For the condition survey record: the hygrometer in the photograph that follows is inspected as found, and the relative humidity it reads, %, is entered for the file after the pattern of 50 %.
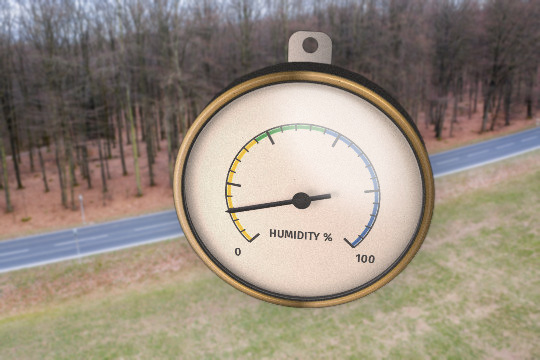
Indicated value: 12 %
